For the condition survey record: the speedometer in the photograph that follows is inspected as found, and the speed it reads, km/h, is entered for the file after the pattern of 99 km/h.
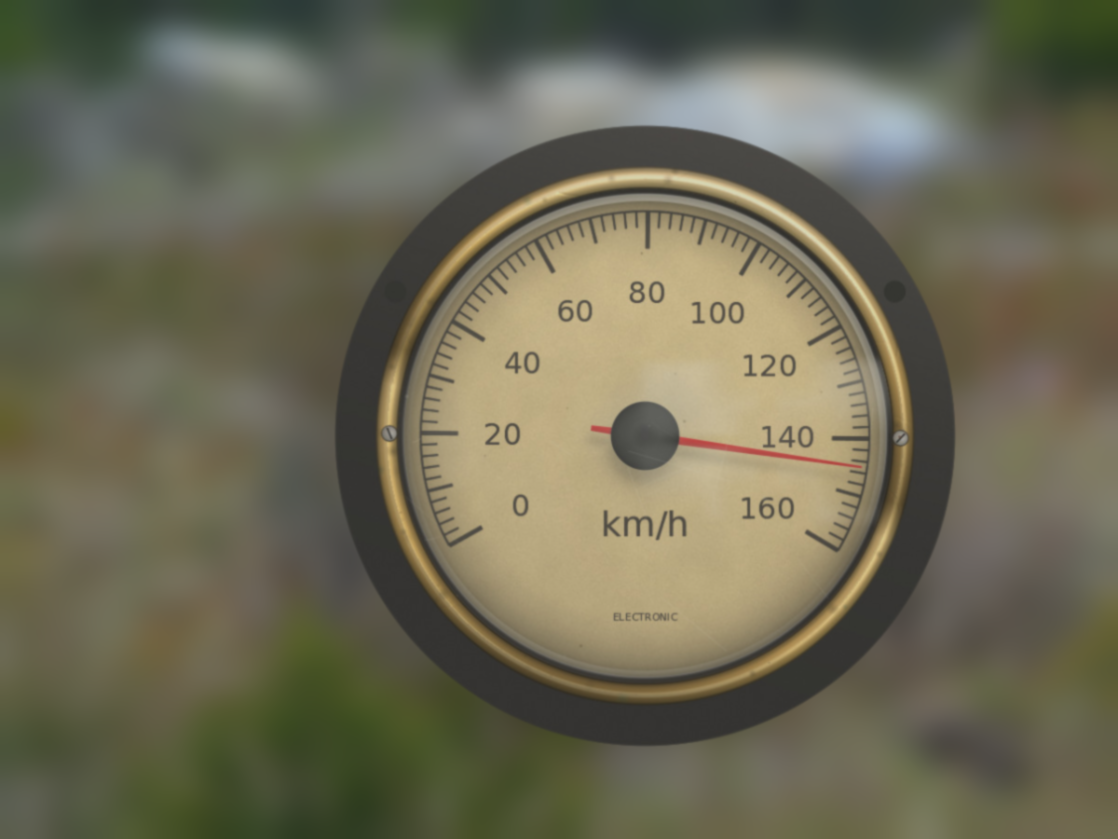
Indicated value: 145 km/h
